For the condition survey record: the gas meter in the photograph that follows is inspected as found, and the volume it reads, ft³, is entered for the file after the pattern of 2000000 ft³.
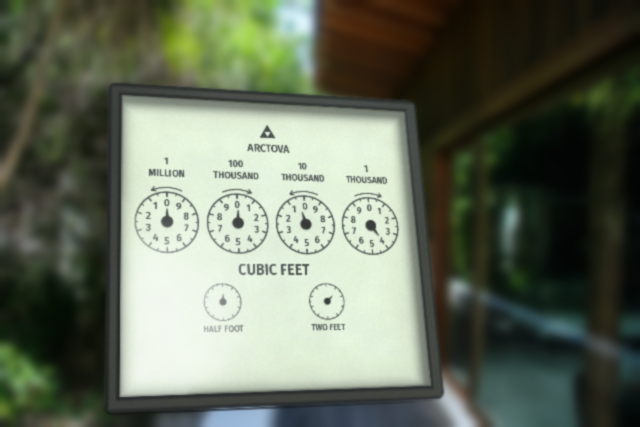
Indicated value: 400 ft³
